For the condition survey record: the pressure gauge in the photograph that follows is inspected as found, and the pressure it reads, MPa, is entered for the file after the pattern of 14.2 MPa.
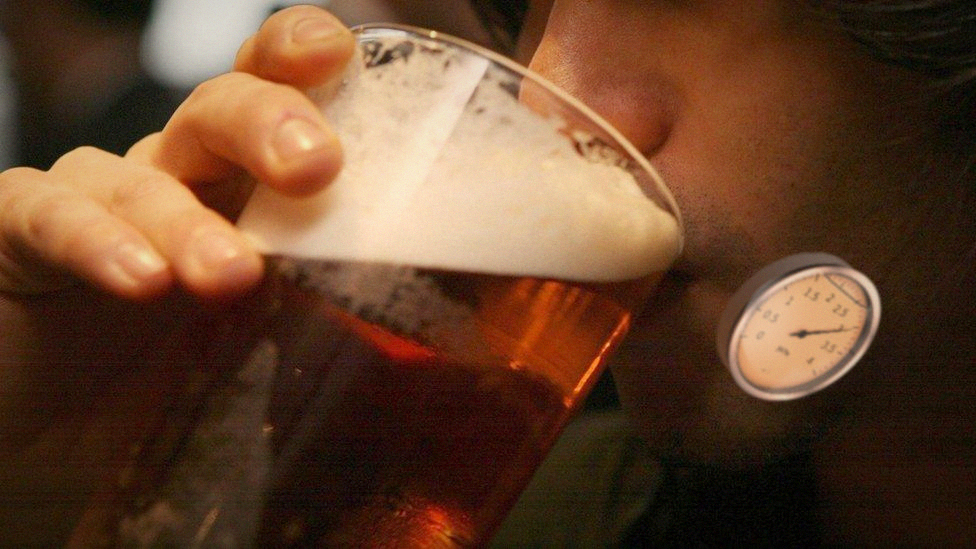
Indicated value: 3 MPa
